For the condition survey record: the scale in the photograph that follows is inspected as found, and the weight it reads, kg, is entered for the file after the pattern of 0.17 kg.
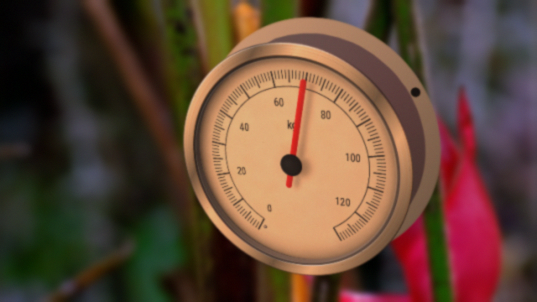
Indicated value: 70 kg
